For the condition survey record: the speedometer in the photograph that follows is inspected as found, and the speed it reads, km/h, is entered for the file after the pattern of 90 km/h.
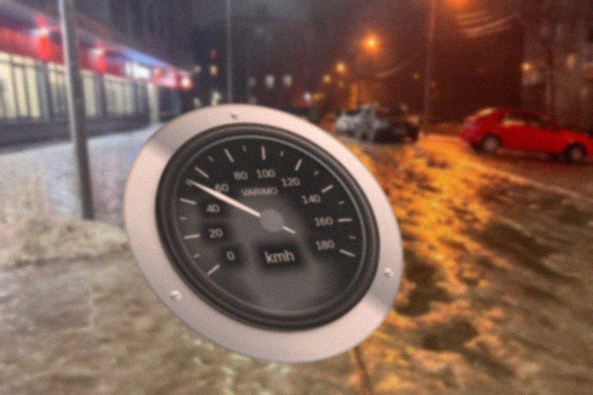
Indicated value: 50 km/h
